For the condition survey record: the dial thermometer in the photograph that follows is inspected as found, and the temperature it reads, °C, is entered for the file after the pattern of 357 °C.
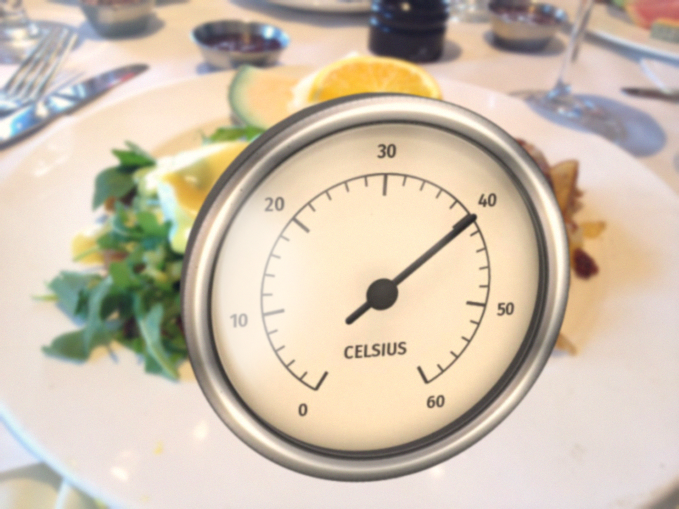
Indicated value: 40 °C
